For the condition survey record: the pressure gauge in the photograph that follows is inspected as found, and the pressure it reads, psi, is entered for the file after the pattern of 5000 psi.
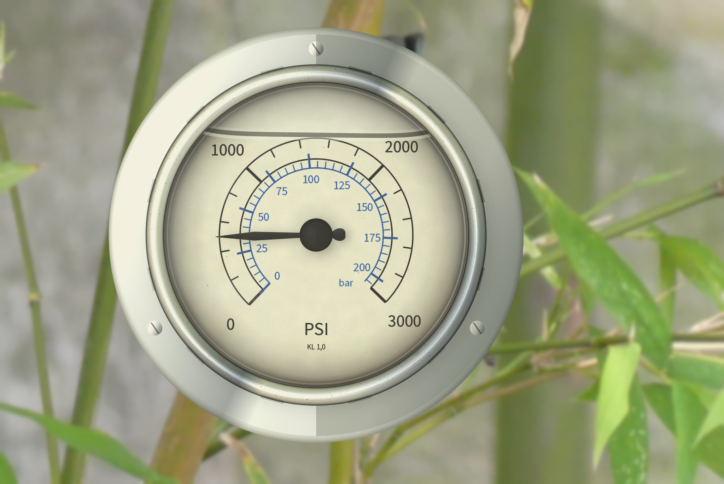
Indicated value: 500 psi
